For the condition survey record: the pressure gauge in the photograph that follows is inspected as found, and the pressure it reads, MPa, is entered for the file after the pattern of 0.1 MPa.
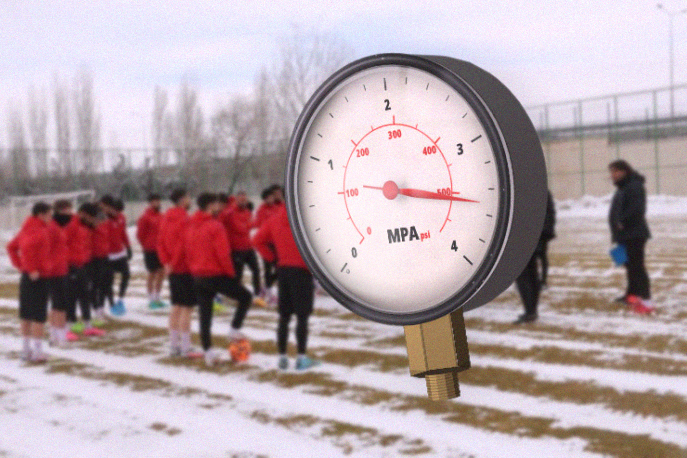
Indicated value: 3.5 MPa
